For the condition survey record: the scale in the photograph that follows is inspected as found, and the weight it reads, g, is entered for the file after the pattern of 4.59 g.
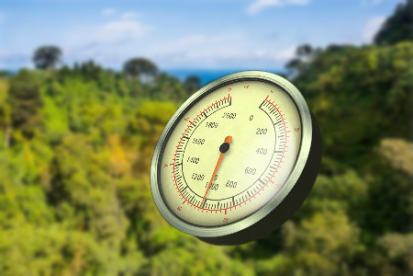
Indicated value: 1000 g
